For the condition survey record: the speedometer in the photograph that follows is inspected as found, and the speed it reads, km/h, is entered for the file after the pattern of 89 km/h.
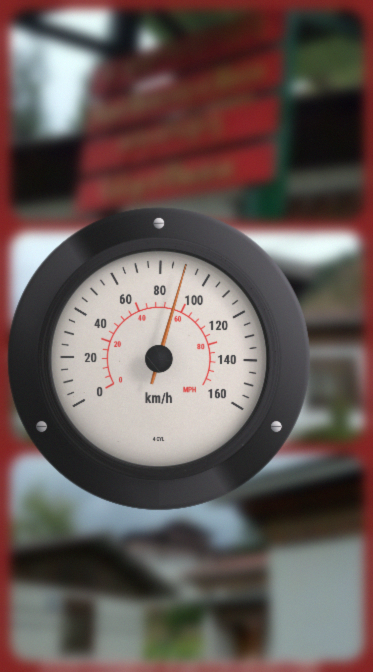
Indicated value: 90 km/h
